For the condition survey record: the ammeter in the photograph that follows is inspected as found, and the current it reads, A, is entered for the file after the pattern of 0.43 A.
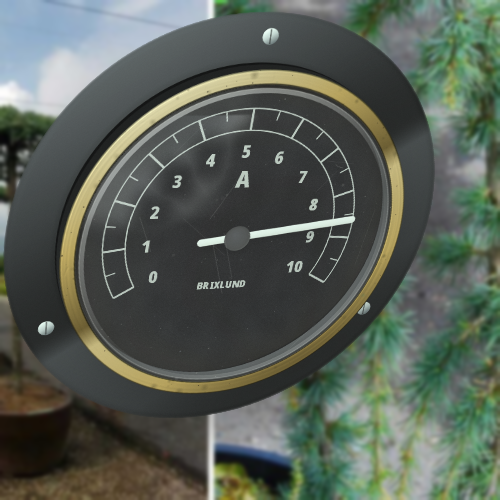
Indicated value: 8.5 A
